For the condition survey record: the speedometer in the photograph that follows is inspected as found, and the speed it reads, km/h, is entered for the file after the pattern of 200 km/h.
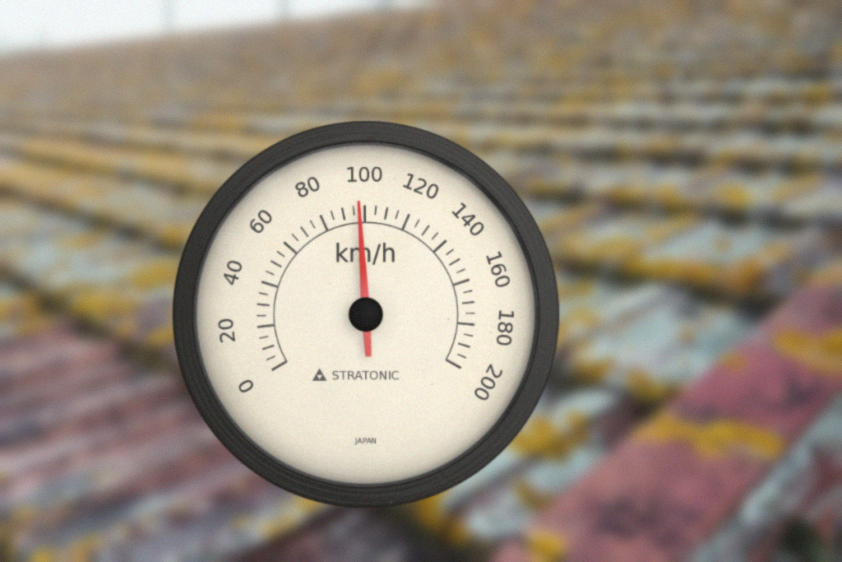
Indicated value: 97.5 km/h
